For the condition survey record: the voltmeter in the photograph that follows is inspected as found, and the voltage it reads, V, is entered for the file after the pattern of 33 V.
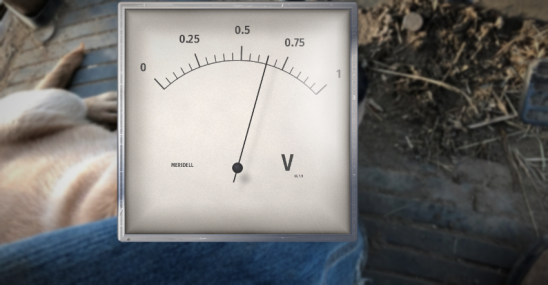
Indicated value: 0.65 V
